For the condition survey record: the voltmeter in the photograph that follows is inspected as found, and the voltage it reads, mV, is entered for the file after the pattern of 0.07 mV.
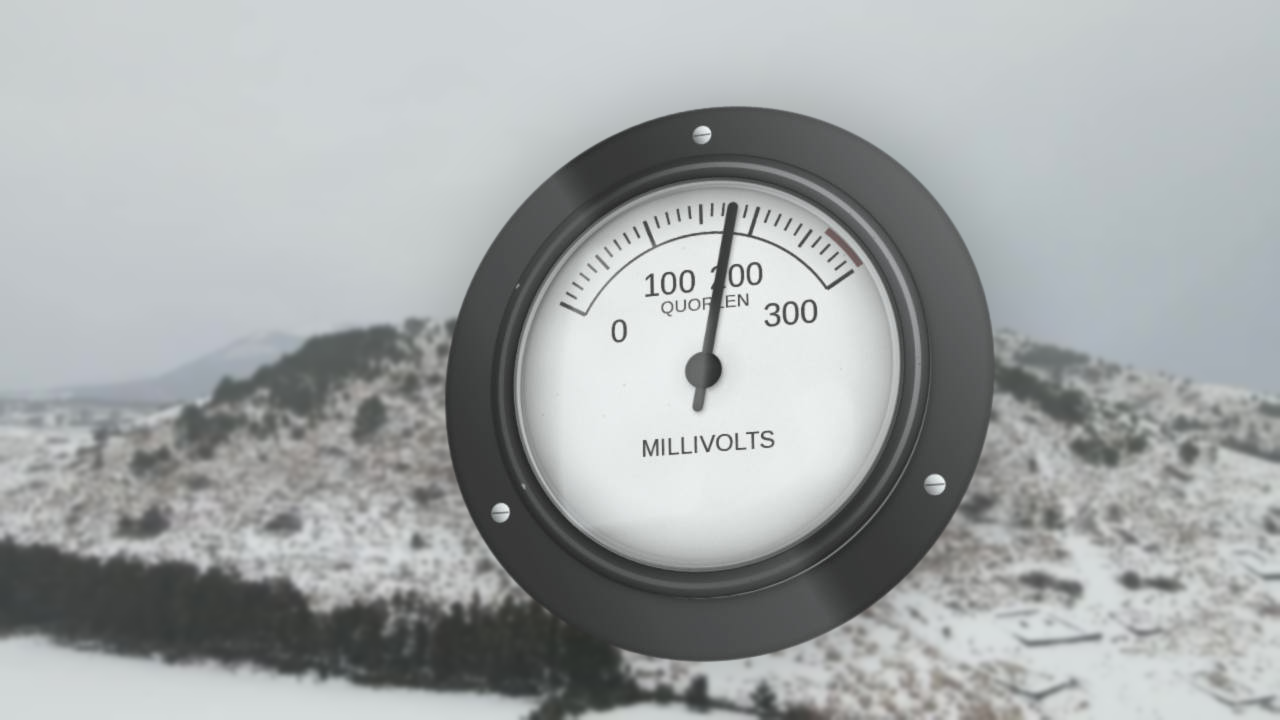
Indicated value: 180 mV
